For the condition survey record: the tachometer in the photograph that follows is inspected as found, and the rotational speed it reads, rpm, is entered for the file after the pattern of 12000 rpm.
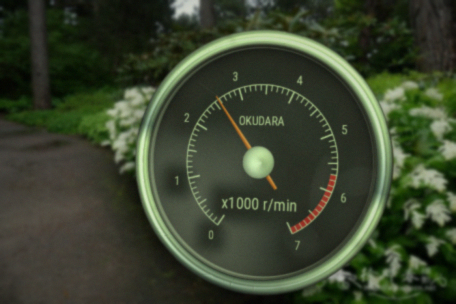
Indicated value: 2600 rpm
